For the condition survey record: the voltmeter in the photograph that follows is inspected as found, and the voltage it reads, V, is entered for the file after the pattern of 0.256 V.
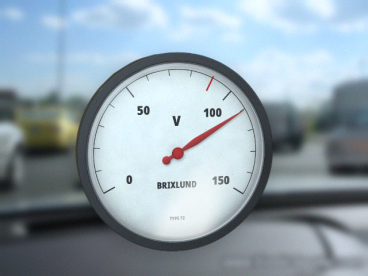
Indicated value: 110 V
